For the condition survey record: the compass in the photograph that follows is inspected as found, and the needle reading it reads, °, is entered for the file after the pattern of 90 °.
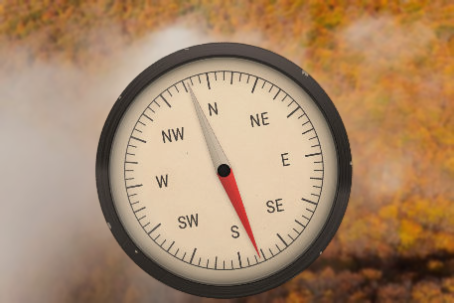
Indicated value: 167.5 °
